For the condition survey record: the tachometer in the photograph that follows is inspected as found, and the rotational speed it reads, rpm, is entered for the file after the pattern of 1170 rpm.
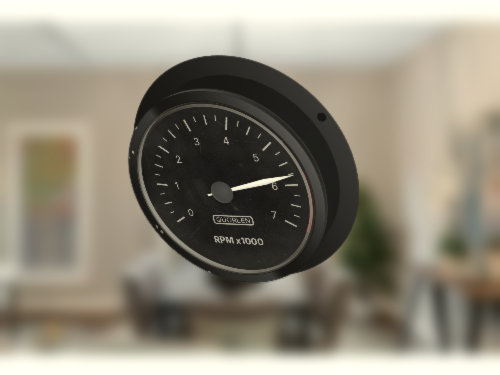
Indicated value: 5750 rpm
